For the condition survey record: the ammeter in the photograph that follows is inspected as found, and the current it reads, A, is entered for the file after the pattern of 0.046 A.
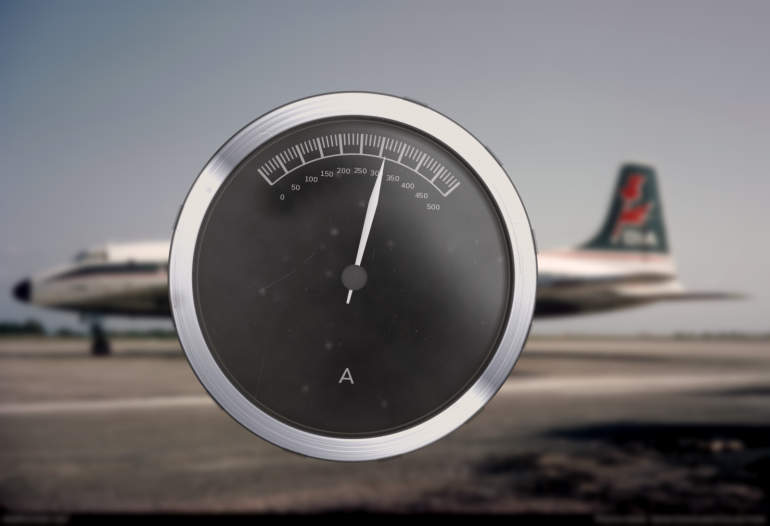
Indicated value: 310 A
